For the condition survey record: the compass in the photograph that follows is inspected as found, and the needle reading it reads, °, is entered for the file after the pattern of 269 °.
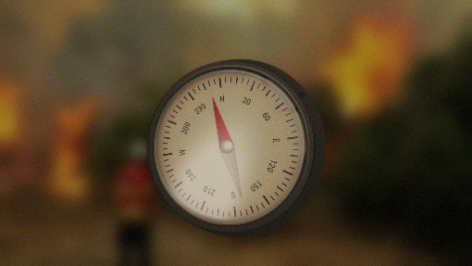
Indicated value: 350 °
